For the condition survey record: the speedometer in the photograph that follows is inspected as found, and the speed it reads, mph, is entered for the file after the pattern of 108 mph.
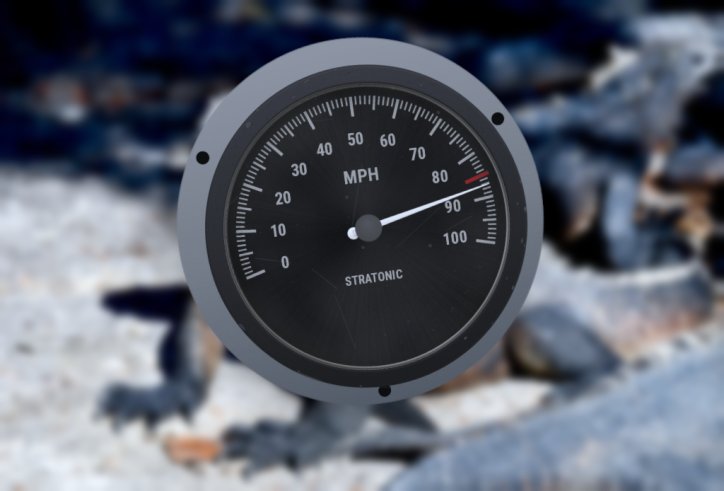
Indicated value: 87 mph
